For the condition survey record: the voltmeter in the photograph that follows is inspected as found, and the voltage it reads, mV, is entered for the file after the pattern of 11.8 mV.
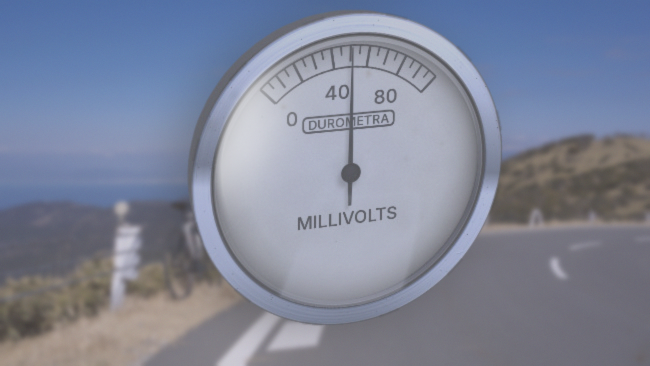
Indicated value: 50 mV
